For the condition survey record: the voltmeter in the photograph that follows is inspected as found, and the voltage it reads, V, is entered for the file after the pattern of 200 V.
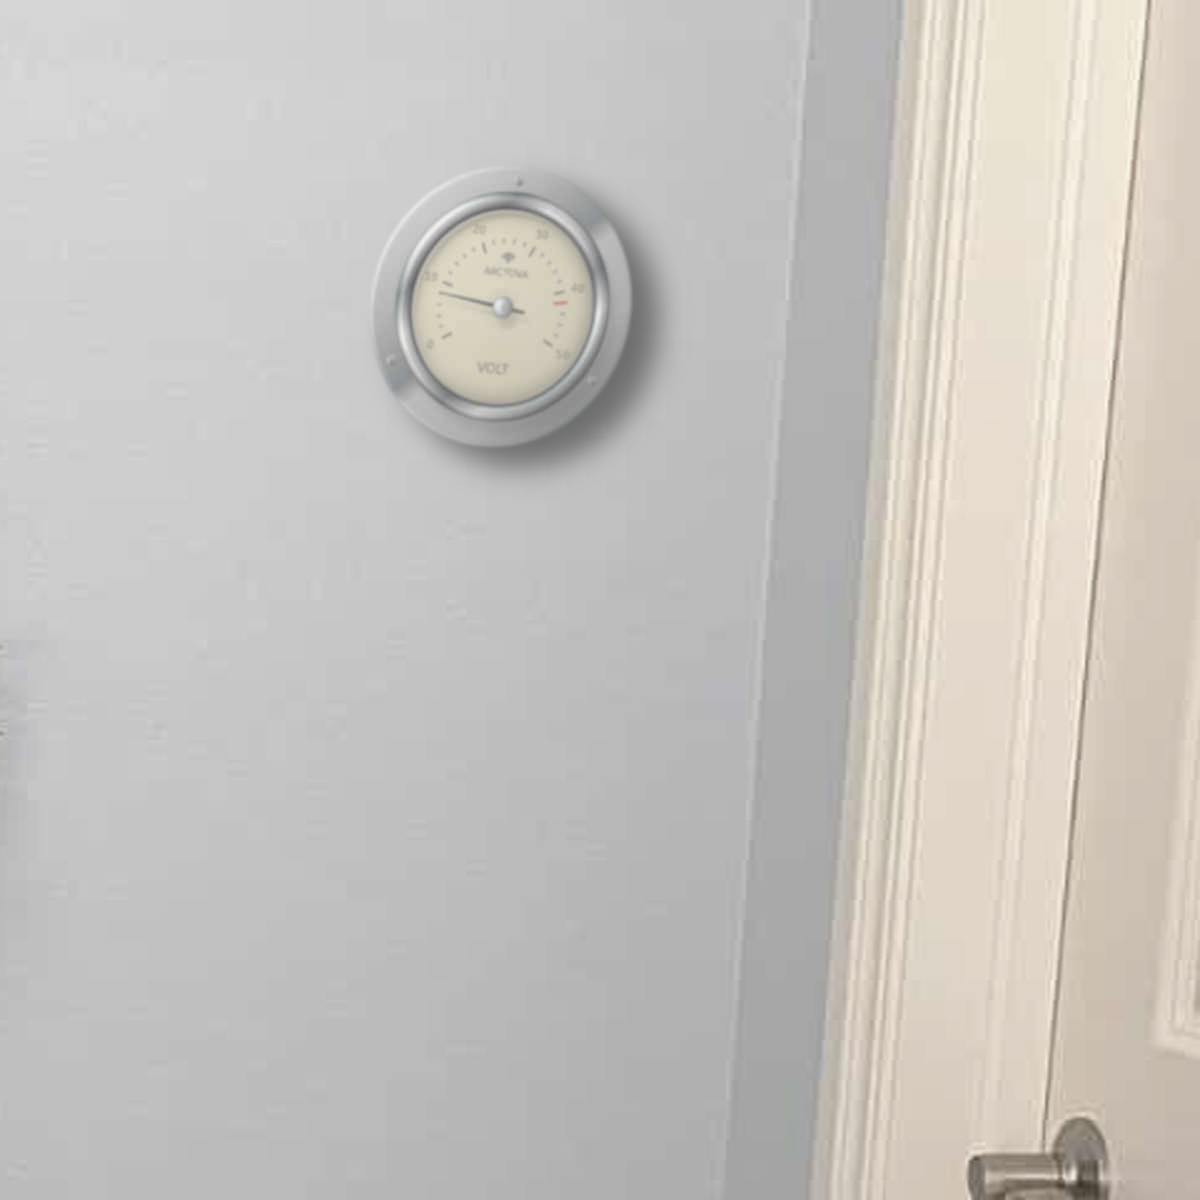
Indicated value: 8 V
